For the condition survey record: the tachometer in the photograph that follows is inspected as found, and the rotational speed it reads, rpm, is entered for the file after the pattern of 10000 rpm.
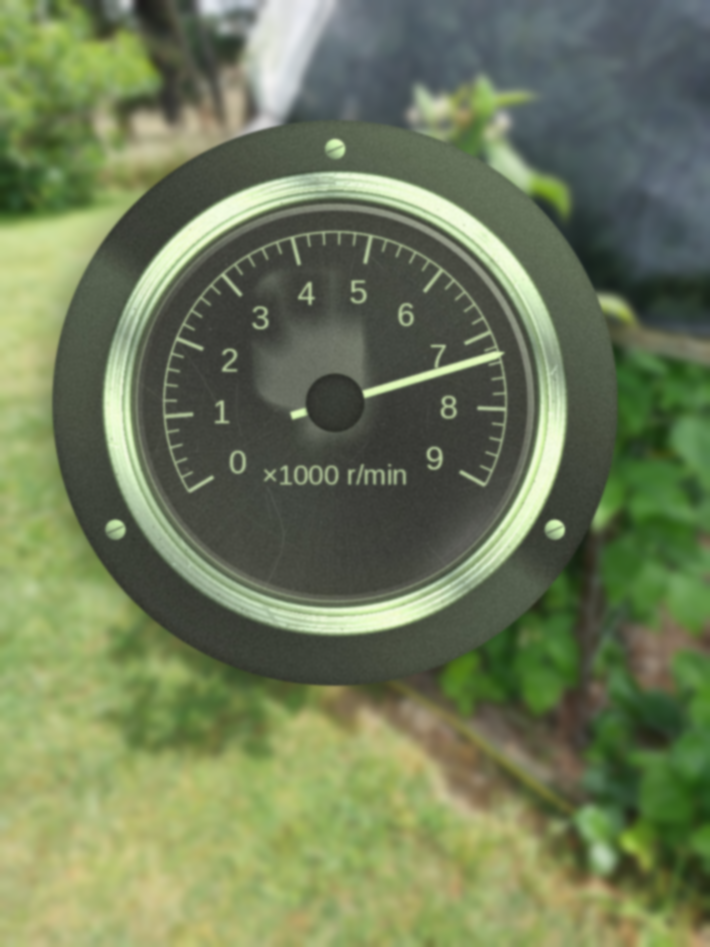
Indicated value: 7300 rpm
